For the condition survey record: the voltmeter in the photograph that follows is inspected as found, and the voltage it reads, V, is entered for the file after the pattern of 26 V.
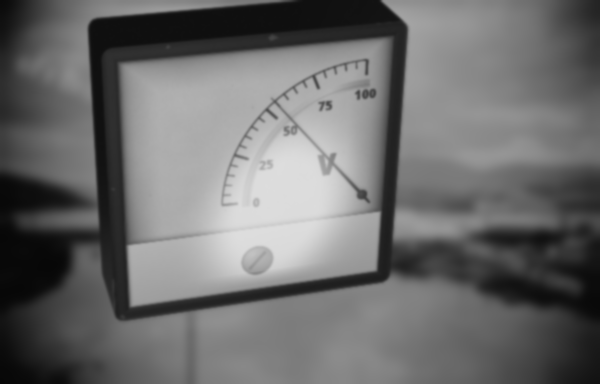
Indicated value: 55 V
